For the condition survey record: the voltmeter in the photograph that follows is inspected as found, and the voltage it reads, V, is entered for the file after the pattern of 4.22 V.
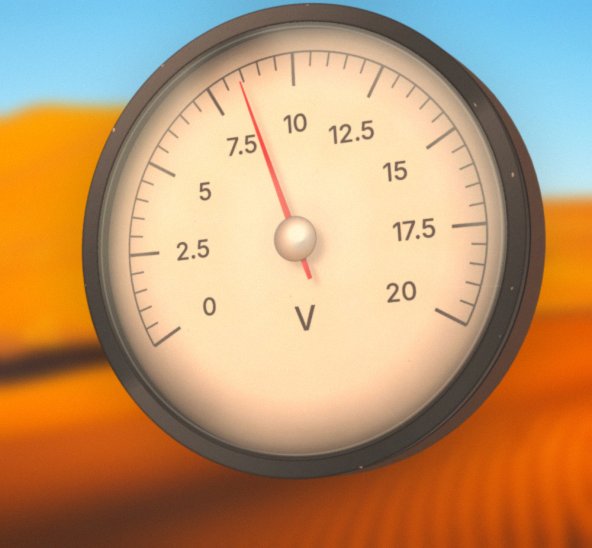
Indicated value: 8.5 V
